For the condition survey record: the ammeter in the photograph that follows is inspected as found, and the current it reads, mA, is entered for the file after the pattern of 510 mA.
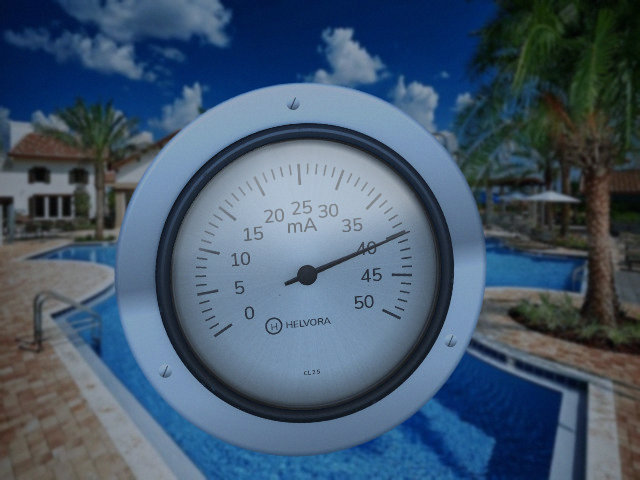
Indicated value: 40 mA
